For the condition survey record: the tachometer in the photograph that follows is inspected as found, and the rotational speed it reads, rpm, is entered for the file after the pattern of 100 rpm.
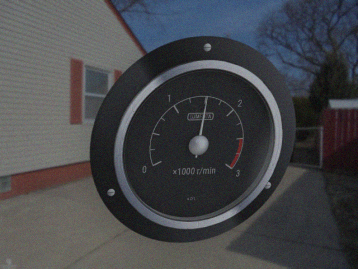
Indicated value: 1500 rpm
